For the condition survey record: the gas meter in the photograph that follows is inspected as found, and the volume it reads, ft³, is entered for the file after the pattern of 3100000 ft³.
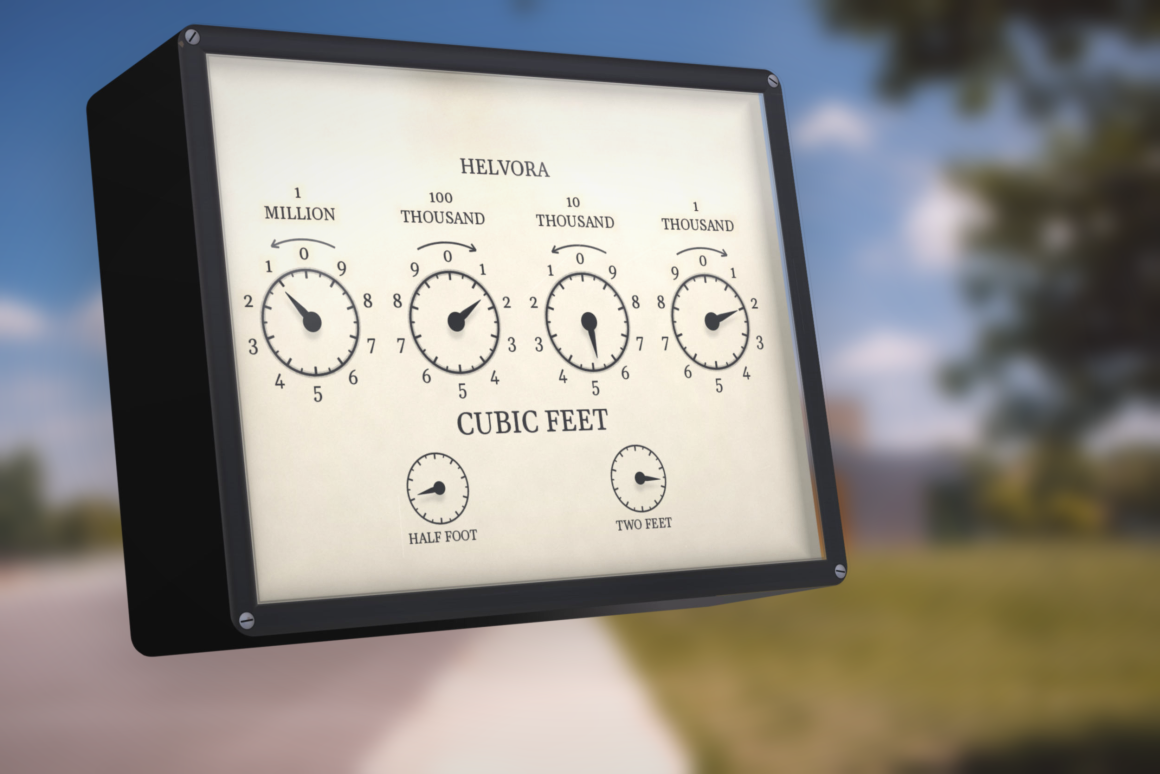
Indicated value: 115200 ft³
